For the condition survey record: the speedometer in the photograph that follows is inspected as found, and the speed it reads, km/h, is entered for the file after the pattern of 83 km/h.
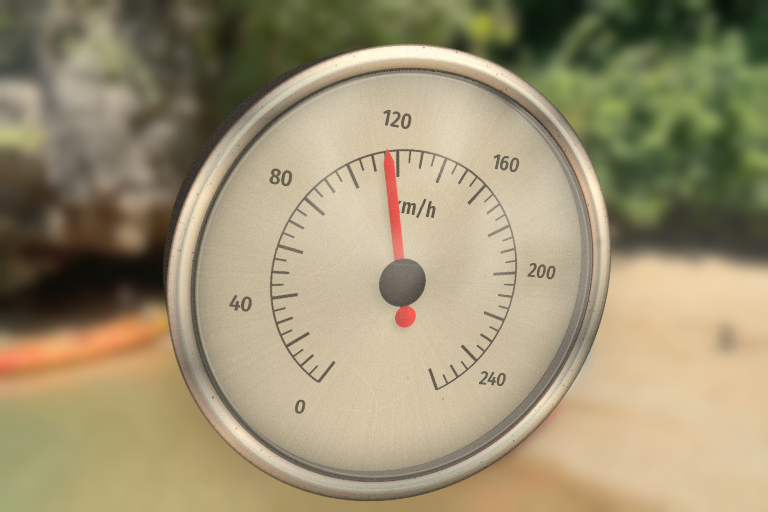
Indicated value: 115 km/h
